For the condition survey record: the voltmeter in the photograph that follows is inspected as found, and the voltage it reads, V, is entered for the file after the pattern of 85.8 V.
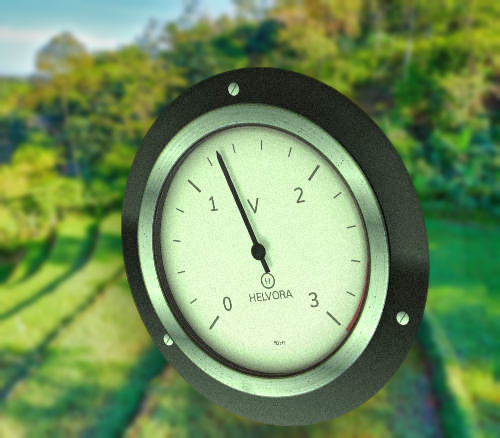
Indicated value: 1.3 V
